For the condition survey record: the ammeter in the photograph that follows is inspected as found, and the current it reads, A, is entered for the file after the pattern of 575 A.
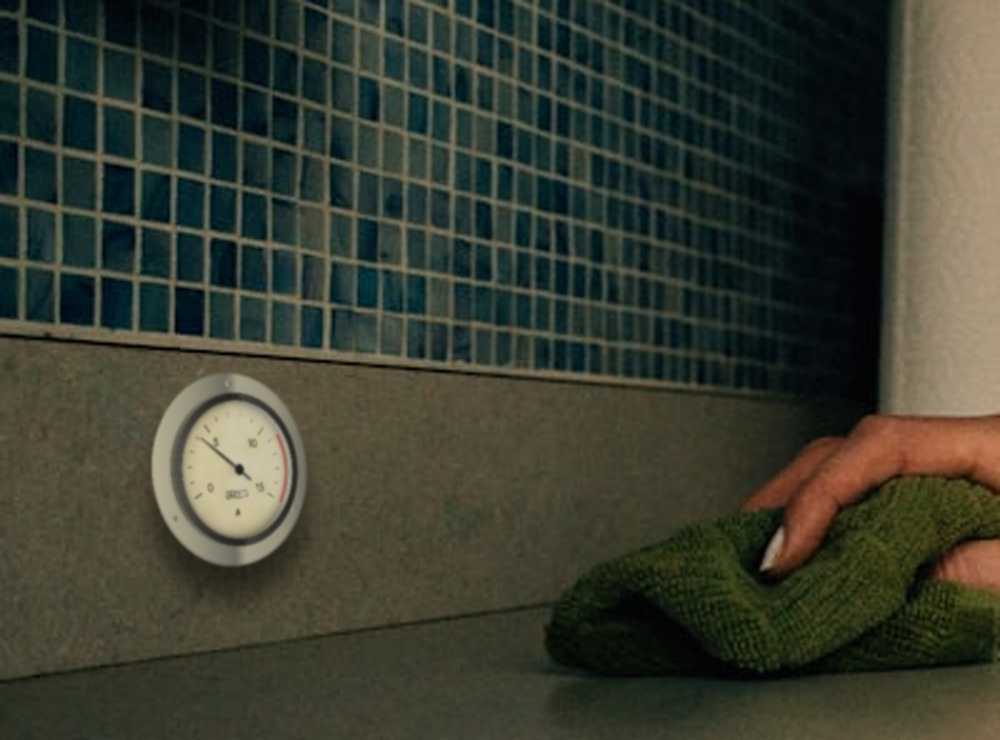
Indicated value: 4 A
